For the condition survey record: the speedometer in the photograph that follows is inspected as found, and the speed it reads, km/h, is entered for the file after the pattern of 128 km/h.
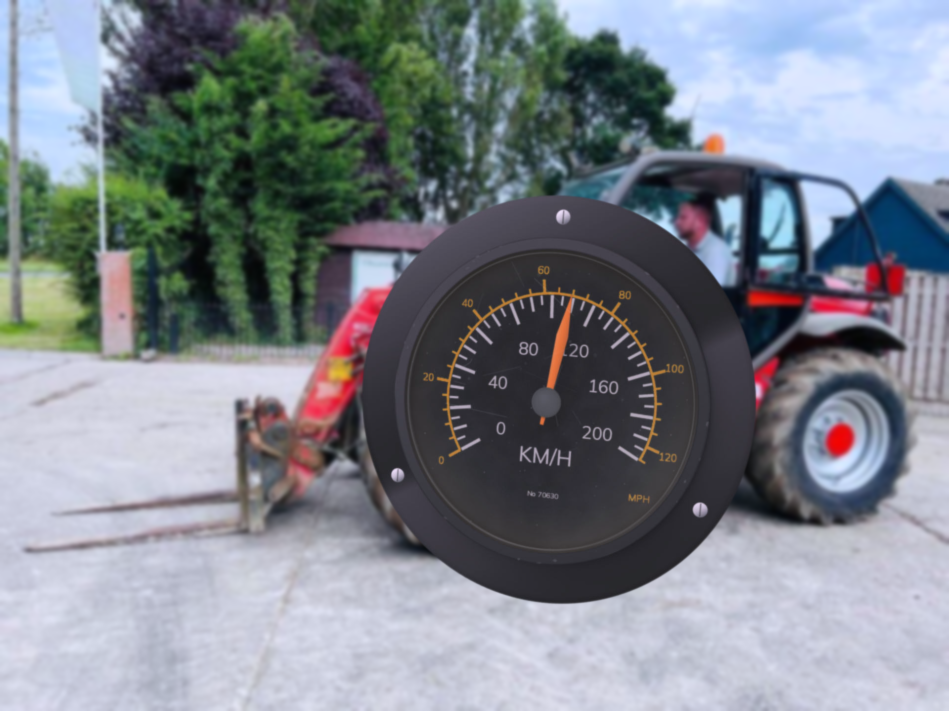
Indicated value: 110 km/h
